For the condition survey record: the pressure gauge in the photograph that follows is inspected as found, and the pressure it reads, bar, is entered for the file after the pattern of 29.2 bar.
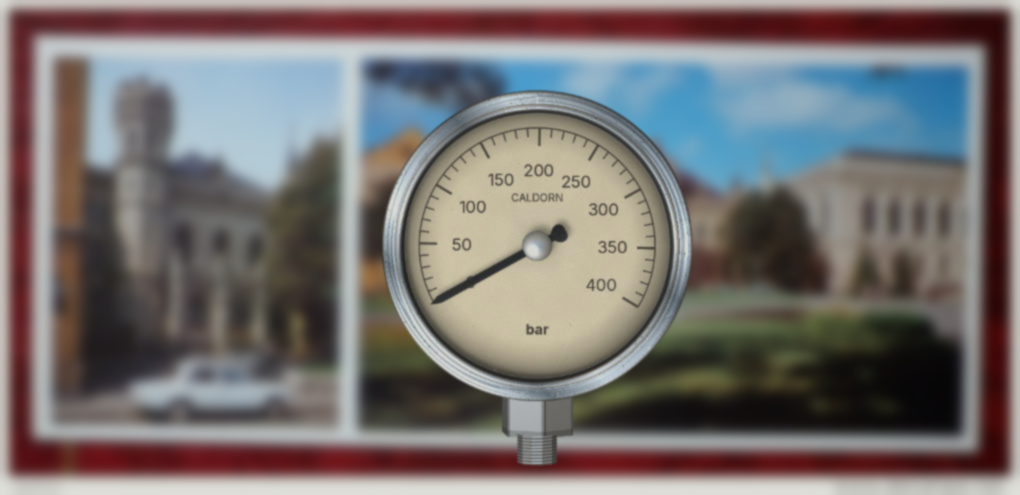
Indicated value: 0 bar
